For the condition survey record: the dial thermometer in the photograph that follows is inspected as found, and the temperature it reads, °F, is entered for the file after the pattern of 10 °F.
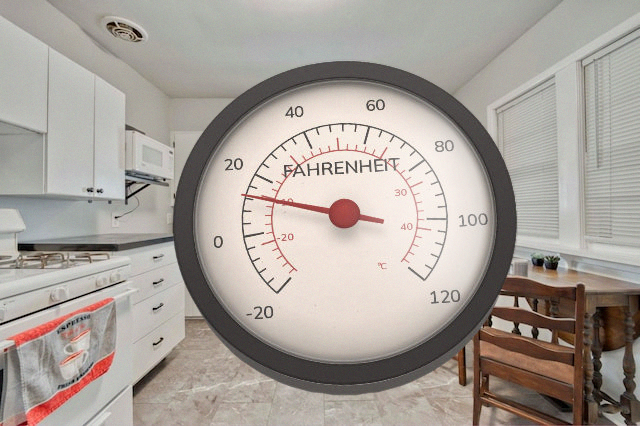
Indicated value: 12 °F
